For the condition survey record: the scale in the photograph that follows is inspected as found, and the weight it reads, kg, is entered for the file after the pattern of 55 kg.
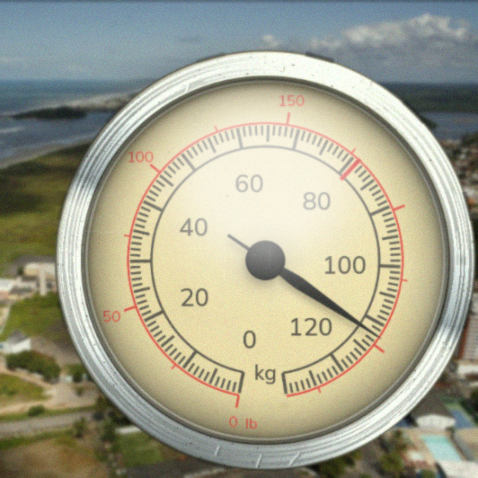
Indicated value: 112 kg
